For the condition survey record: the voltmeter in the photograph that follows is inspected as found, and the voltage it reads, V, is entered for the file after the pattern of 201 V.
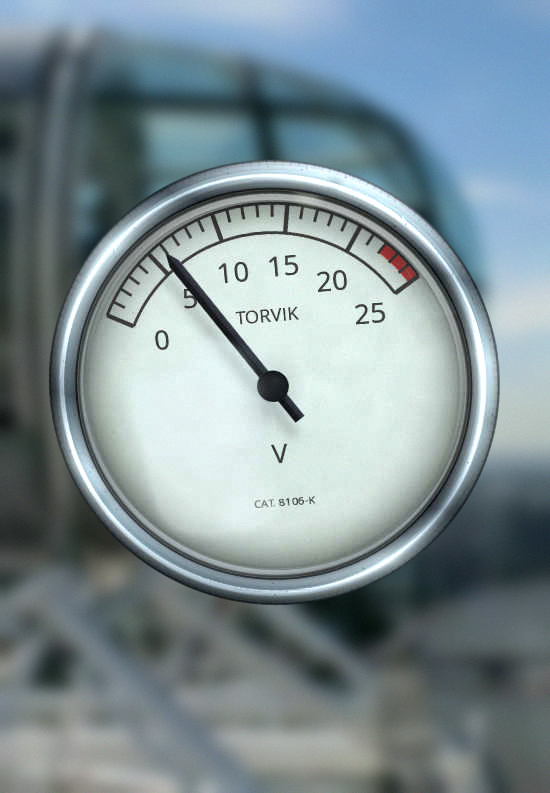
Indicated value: 6 V
